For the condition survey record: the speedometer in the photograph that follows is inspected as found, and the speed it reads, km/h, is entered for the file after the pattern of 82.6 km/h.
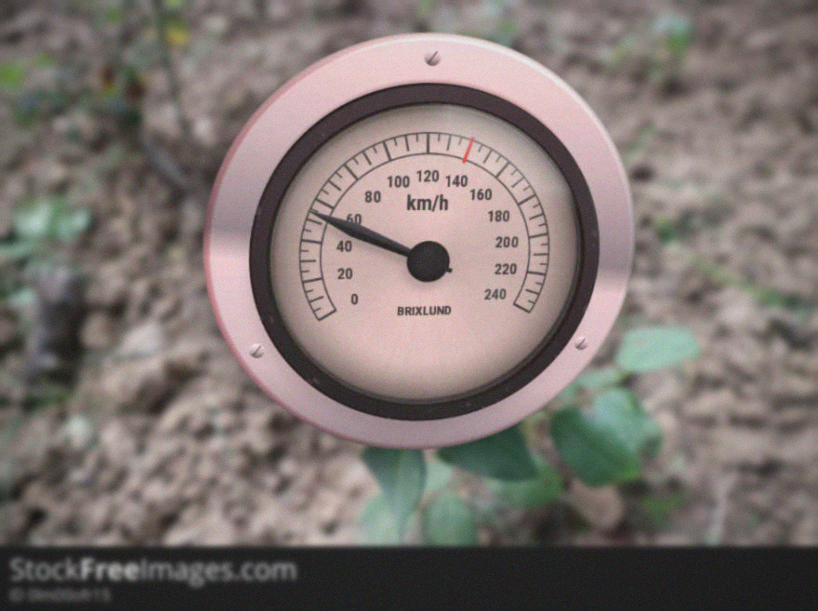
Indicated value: 55 km/h
